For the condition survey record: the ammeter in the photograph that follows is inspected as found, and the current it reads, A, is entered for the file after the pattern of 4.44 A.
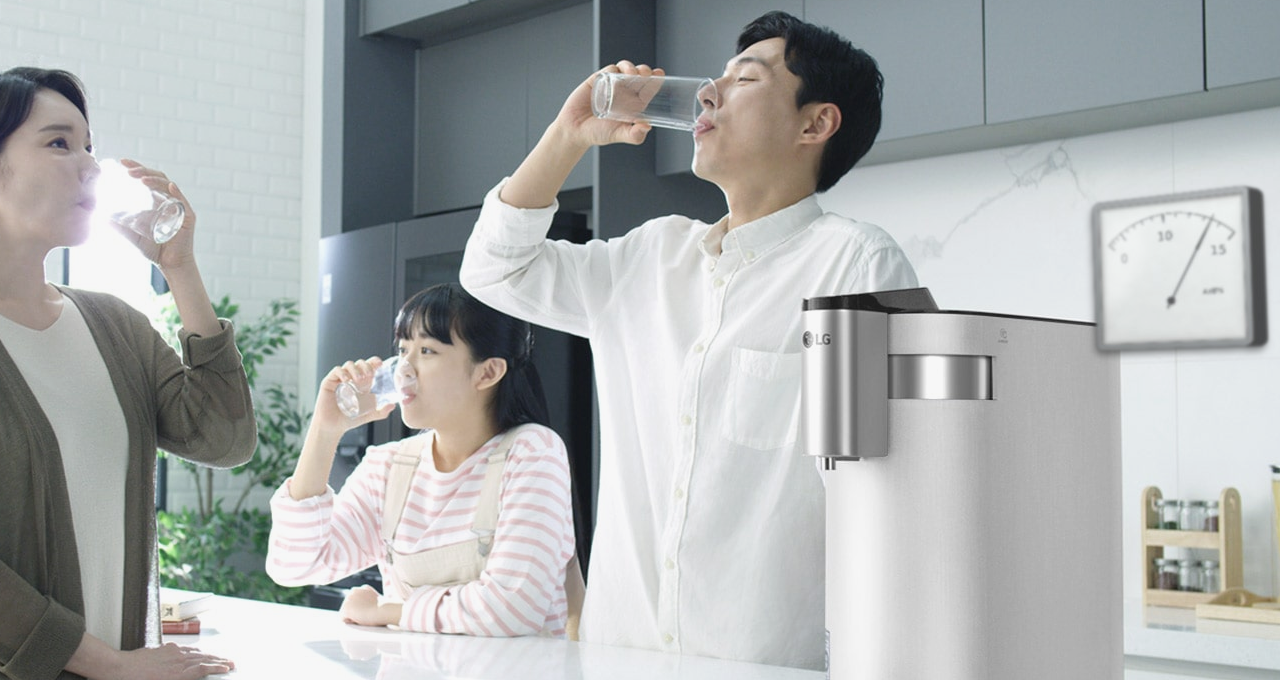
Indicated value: 13.5 A
